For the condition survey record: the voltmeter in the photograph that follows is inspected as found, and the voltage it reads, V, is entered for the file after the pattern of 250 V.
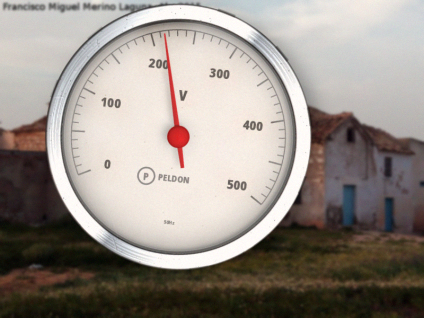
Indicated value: 215 V
